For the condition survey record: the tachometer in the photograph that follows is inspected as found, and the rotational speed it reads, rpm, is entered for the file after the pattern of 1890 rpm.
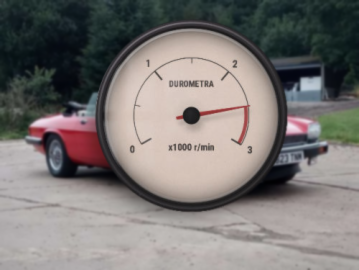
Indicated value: 2500 rpm
